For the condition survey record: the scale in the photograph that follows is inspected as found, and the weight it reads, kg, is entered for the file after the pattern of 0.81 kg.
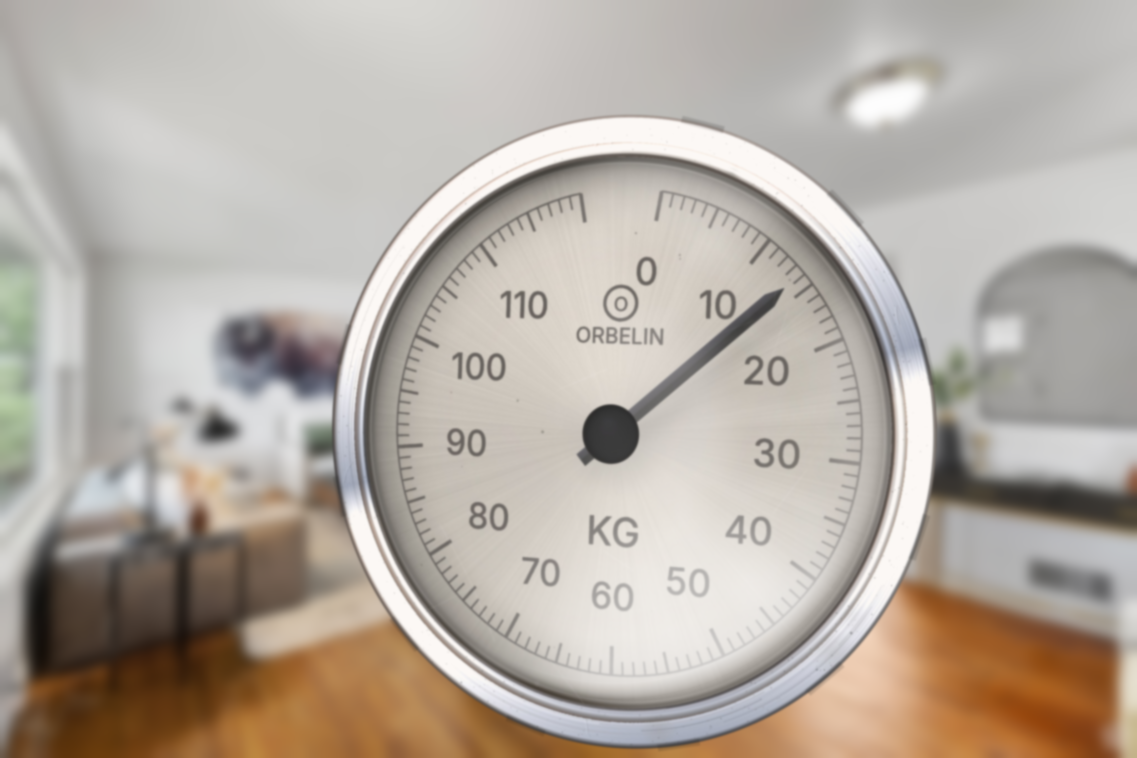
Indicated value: 14 kg
